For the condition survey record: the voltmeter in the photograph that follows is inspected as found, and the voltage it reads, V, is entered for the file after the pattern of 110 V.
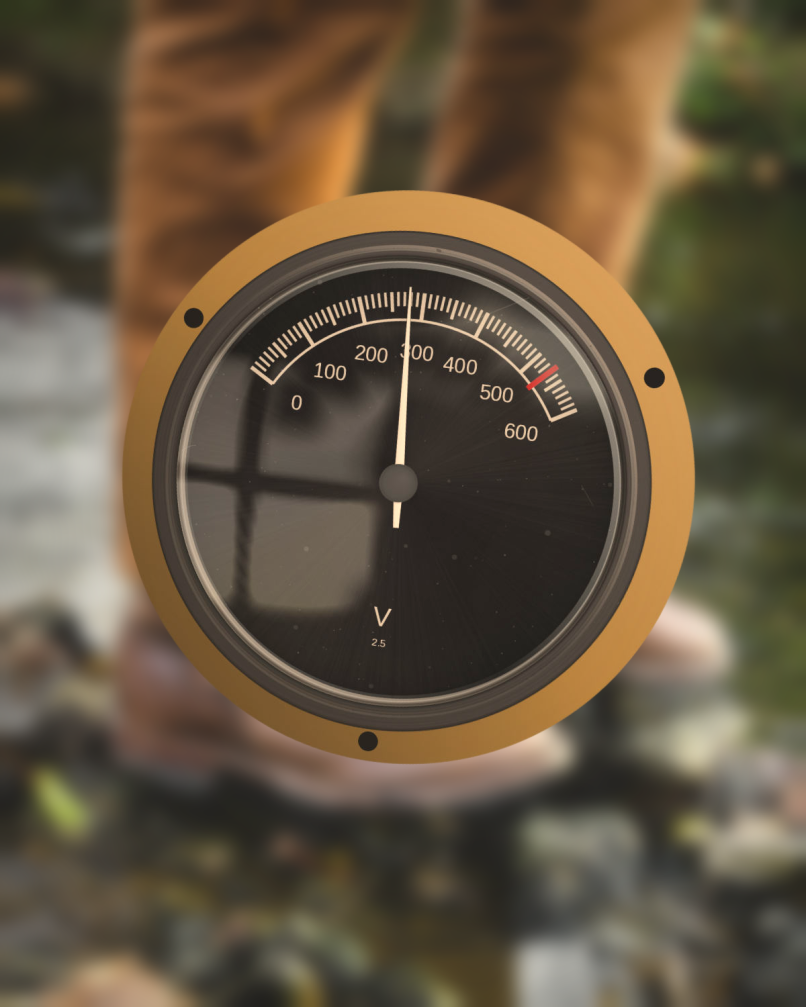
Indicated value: 280 V
